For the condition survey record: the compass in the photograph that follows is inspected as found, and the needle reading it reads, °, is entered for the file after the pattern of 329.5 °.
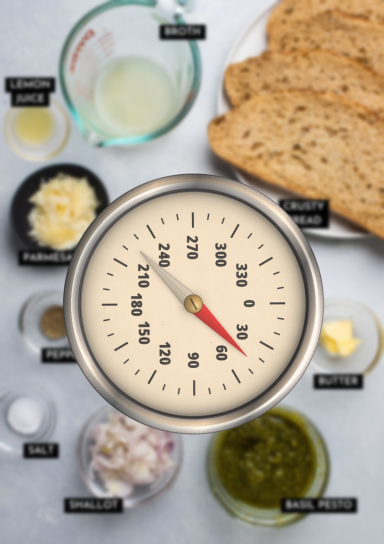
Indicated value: 45 °
